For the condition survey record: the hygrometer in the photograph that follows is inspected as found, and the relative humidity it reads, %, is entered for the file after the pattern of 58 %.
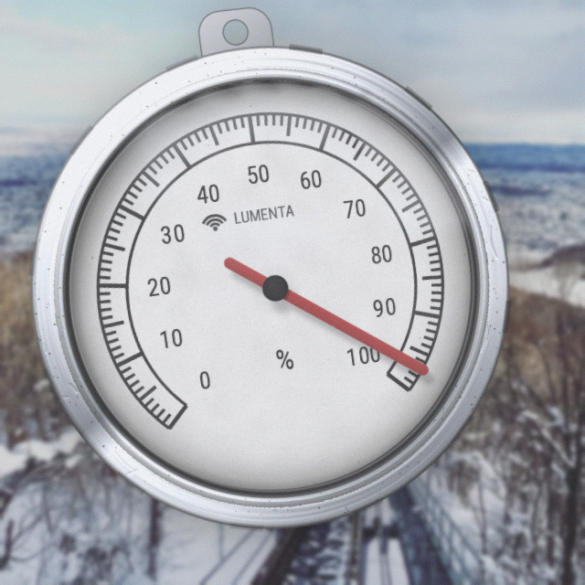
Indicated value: 97 %
